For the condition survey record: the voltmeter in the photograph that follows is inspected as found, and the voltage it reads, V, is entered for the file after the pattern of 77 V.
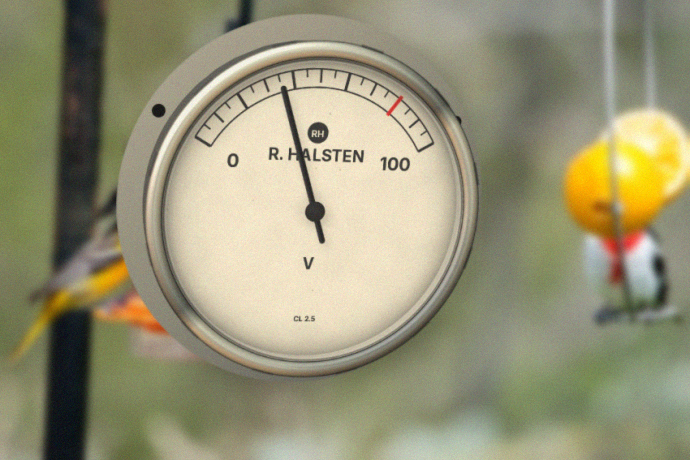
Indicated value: 35 V
